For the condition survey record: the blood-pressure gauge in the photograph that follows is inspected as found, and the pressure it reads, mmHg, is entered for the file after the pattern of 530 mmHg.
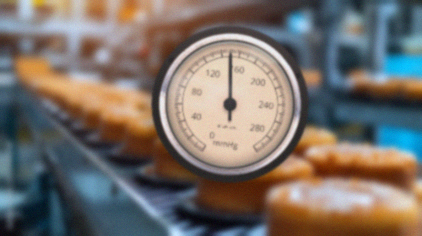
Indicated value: 150 mmHg
